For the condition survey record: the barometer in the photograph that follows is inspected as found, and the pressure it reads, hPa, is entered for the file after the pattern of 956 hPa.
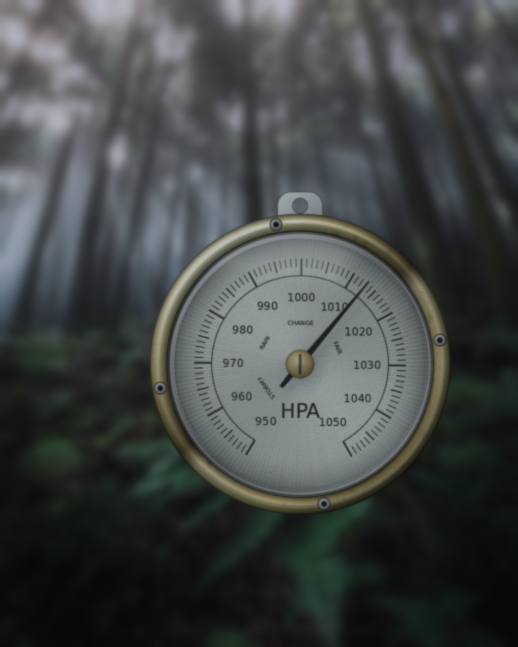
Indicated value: 1013 hPa
